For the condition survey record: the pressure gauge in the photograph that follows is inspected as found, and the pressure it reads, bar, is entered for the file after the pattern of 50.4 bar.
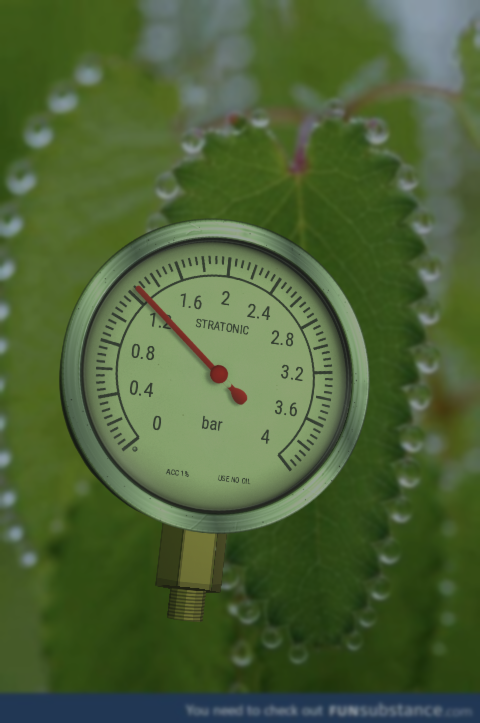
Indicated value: 1.25 bar
